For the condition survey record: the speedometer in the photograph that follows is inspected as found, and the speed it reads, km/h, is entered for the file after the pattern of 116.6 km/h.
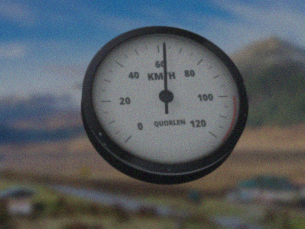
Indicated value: 62.5 km/h
